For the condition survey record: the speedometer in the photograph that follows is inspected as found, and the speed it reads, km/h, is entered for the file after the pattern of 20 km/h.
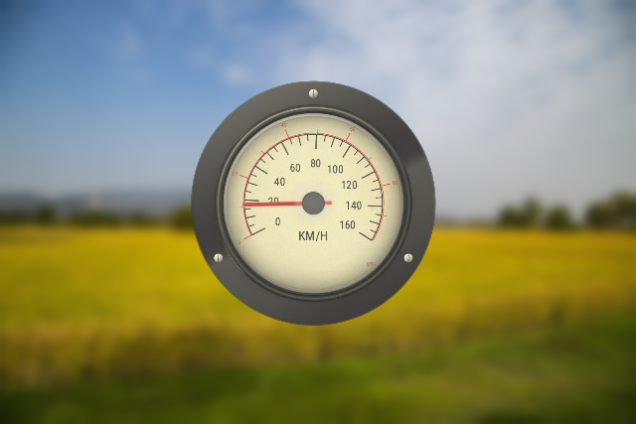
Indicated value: 17.5 km/h
